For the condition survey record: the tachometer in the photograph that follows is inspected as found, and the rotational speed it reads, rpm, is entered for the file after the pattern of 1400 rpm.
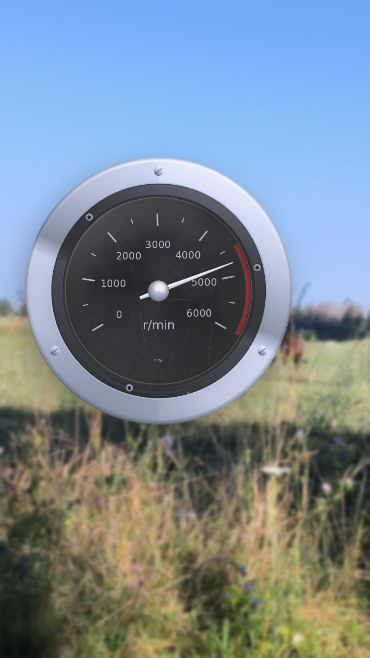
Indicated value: 4750 rpm
